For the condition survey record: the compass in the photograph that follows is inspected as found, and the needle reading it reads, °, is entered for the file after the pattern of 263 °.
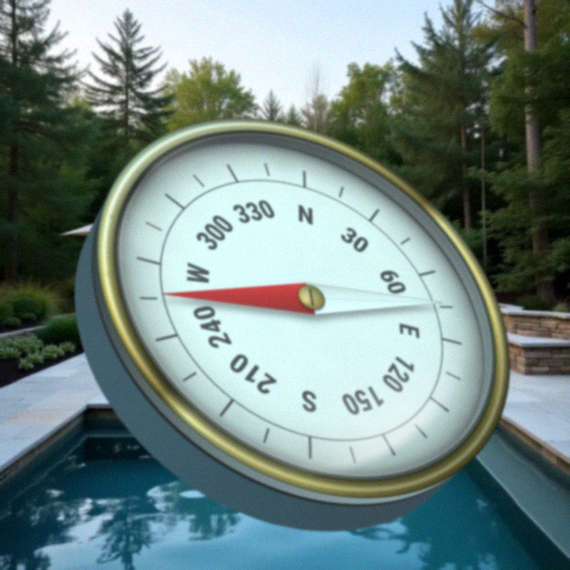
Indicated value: 255 °
